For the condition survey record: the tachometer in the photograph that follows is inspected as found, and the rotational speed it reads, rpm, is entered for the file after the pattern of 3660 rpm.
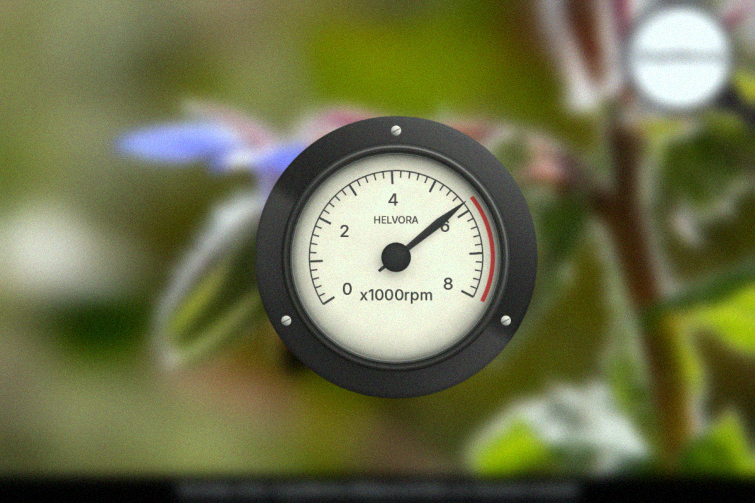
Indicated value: 5800 rpm
